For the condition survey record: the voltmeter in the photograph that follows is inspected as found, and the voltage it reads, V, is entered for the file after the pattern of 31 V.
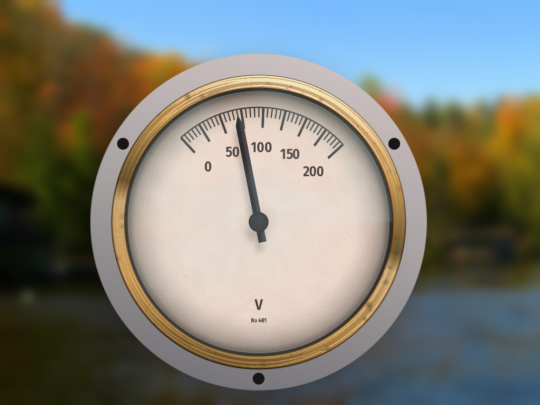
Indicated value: 70 V
